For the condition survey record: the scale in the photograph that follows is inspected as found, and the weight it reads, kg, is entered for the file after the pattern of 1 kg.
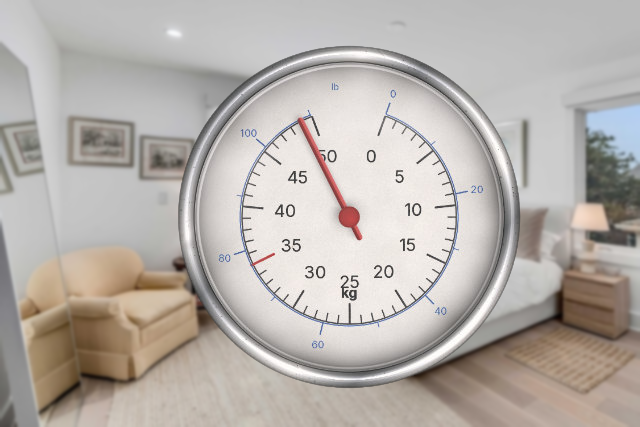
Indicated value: 49 kg
